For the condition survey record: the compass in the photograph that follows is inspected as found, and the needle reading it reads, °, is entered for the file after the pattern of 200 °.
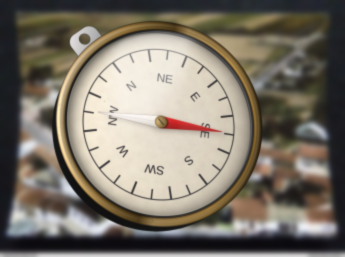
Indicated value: 135 °
